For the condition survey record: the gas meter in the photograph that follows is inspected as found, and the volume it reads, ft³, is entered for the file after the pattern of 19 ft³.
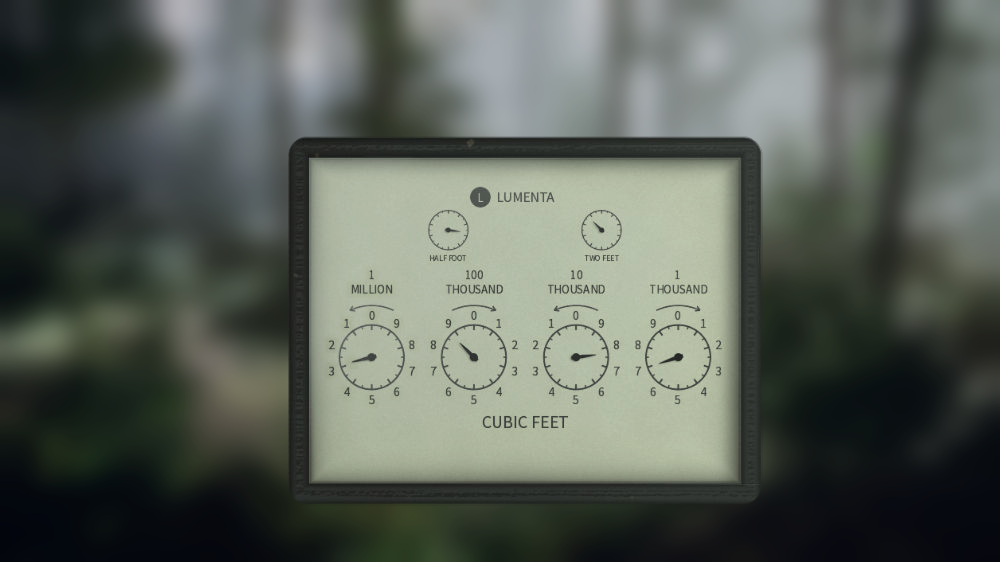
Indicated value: 287700 ft³
